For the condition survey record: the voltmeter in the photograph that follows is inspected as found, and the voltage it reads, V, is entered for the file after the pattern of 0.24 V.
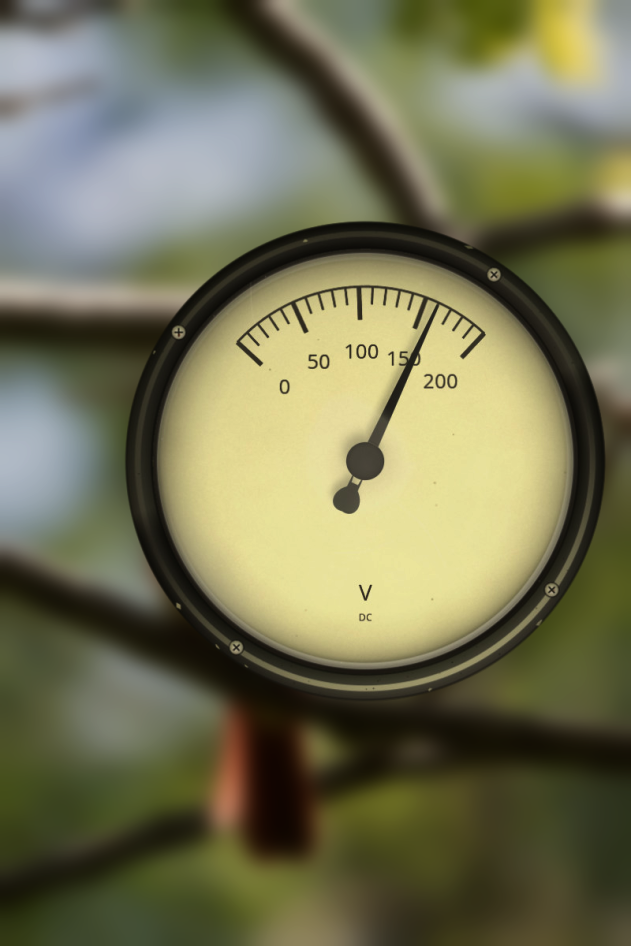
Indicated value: 160 V
